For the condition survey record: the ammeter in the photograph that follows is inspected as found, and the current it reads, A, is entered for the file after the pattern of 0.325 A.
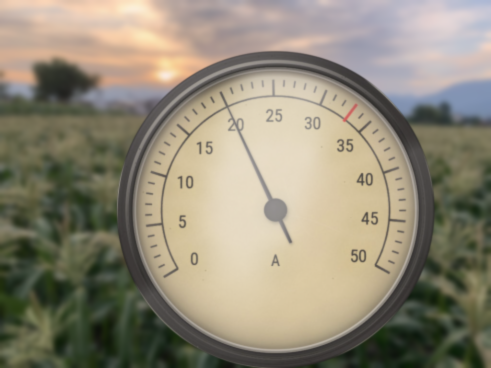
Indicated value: 20 A
